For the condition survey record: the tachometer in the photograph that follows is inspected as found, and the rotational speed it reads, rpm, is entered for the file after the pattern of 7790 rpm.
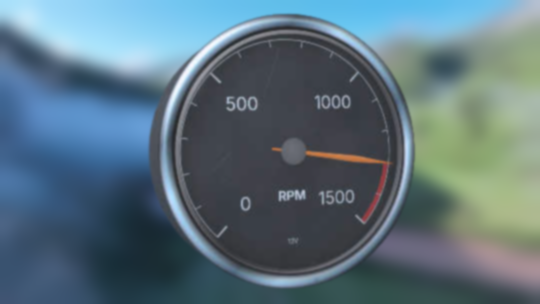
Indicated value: 1300 rpm
